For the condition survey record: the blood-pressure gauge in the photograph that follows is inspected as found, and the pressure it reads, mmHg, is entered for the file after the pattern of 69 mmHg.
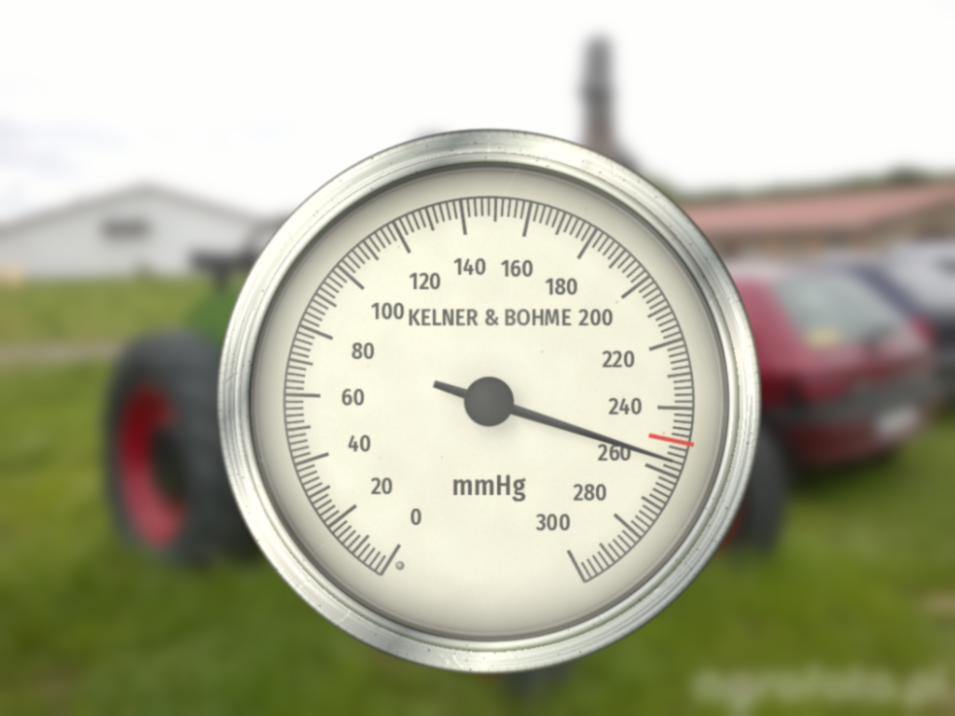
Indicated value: 256 mmHg
